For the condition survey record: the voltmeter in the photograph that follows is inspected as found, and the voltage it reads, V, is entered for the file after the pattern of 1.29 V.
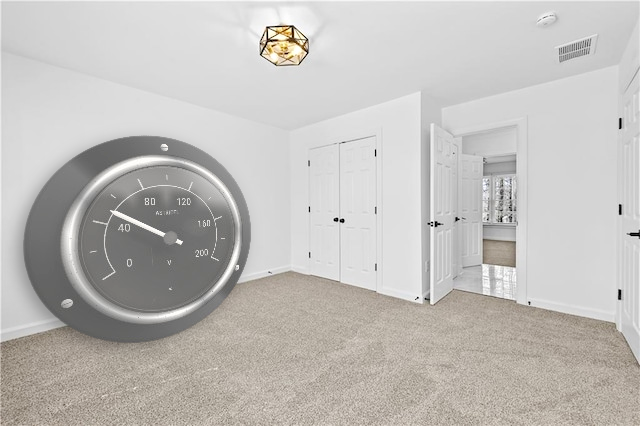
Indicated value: 50 V
